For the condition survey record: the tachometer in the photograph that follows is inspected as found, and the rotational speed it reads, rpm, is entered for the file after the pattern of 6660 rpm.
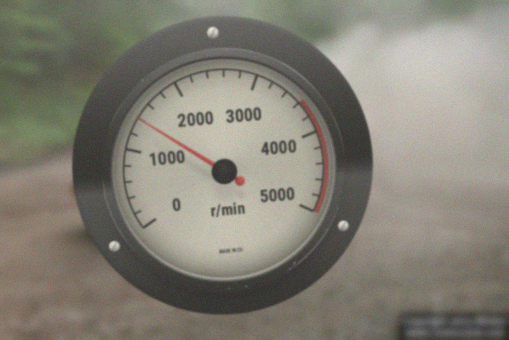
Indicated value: 1400 rpm
